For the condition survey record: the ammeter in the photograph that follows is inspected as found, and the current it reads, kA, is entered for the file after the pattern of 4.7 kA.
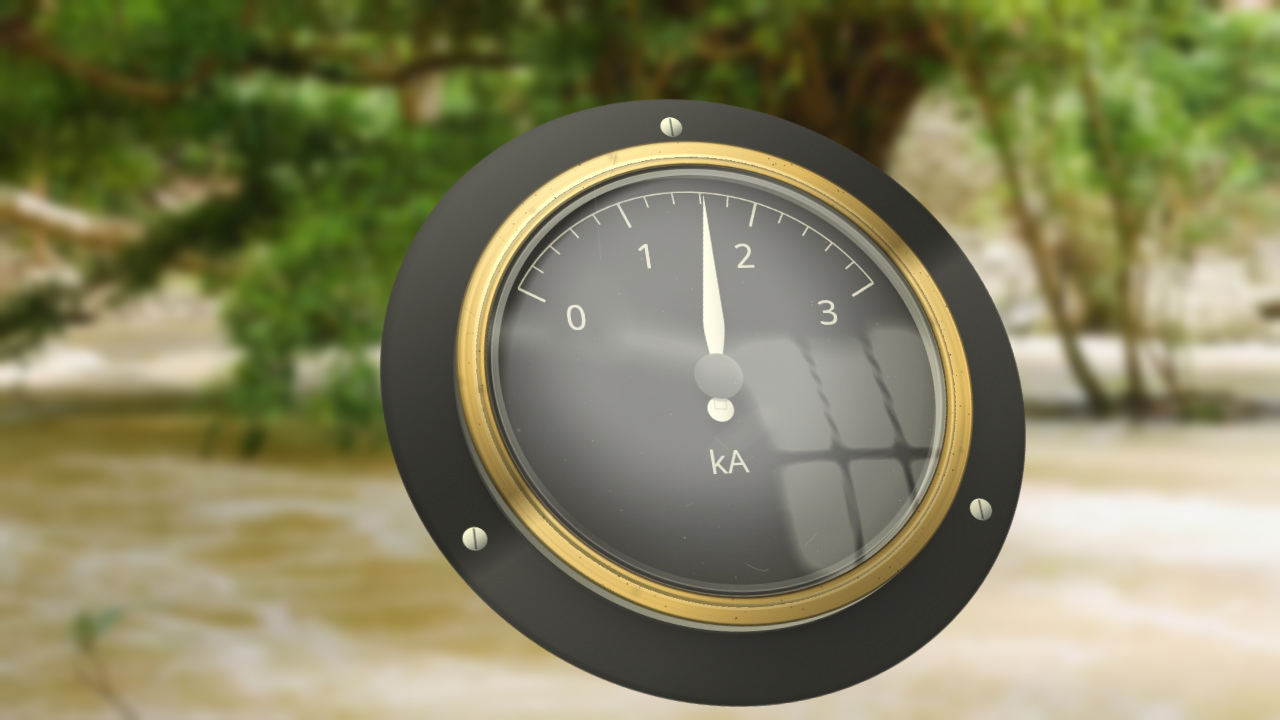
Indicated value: 1.6 kA
